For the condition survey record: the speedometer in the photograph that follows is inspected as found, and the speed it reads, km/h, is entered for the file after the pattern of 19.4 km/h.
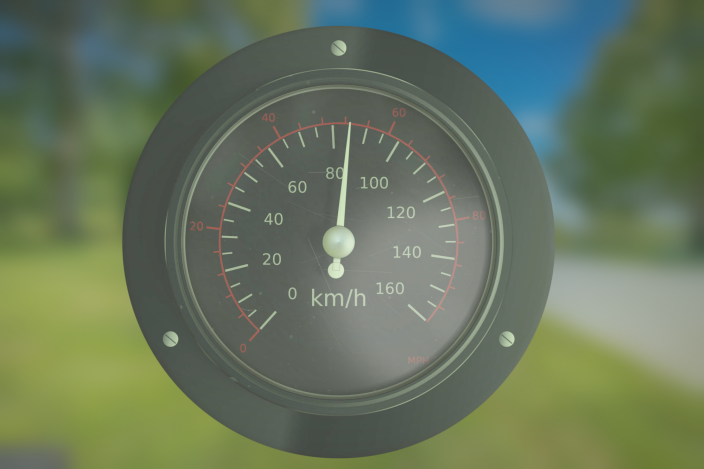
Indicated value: 85 km/h
